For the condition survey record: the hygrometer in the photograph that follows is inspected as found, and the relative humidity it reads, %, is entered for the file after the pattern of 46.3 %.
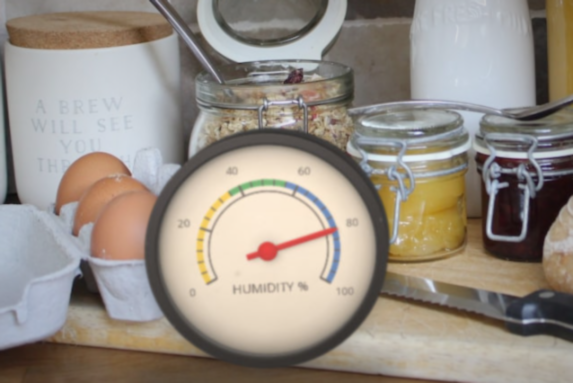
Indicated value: 80 %
